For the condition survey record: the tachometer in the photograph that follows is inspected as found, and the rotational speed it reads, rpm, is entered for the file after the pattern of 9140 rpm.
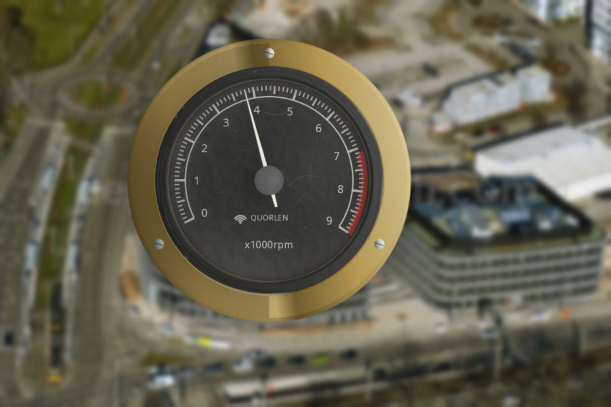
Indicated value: 3800 rpm
